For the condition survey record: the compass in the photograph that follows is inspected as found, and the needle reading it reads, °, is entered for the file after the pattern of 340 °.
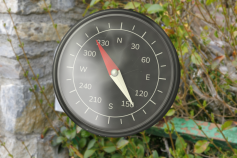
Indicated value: 322.5 °
